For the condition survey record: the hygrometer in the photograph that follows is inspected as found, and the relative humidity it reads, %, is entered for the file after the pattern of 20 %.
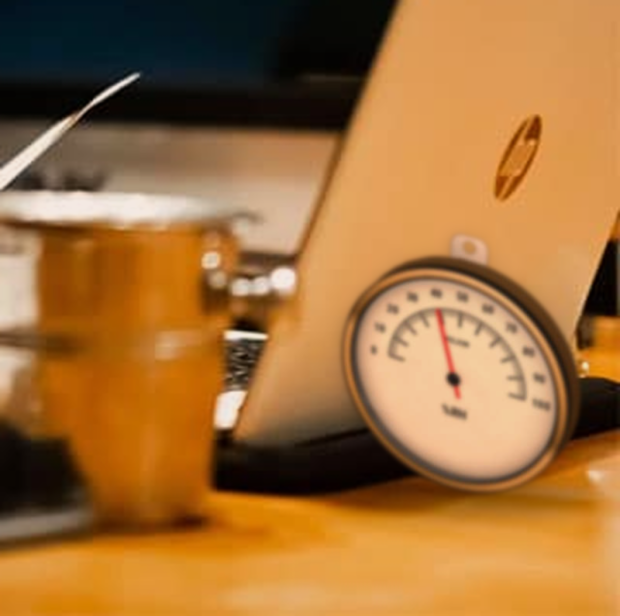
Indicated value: 40 %
